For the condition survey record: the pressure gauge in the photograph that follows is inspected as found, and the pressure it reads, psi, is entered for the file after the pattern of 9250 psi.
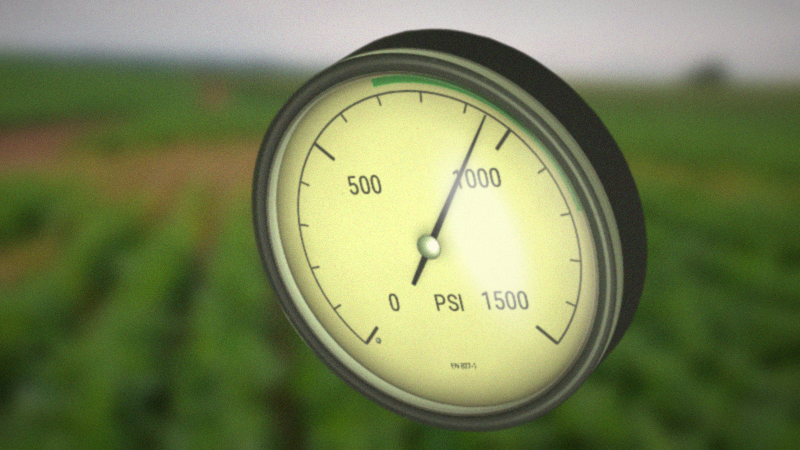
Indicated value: 950 psi
